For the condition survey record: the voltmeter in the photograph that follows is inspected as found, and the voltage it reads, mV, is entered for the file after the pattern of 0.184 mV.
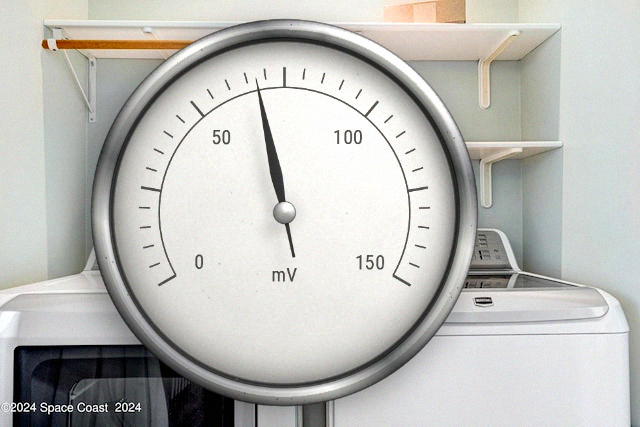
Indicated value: 67.5 mV
